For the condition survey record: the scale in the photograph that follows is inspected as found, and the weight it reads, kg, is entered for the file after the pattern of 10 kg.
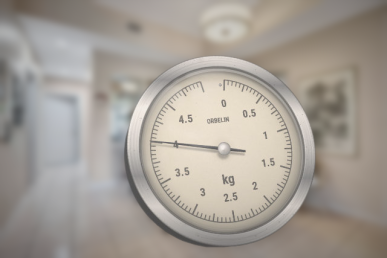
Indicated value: 4 kg
